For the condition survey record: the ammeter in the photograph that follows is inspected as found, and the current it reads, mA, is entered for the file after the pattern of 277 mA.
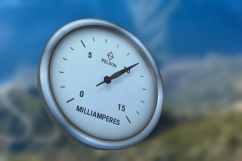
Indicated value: 10 mA
